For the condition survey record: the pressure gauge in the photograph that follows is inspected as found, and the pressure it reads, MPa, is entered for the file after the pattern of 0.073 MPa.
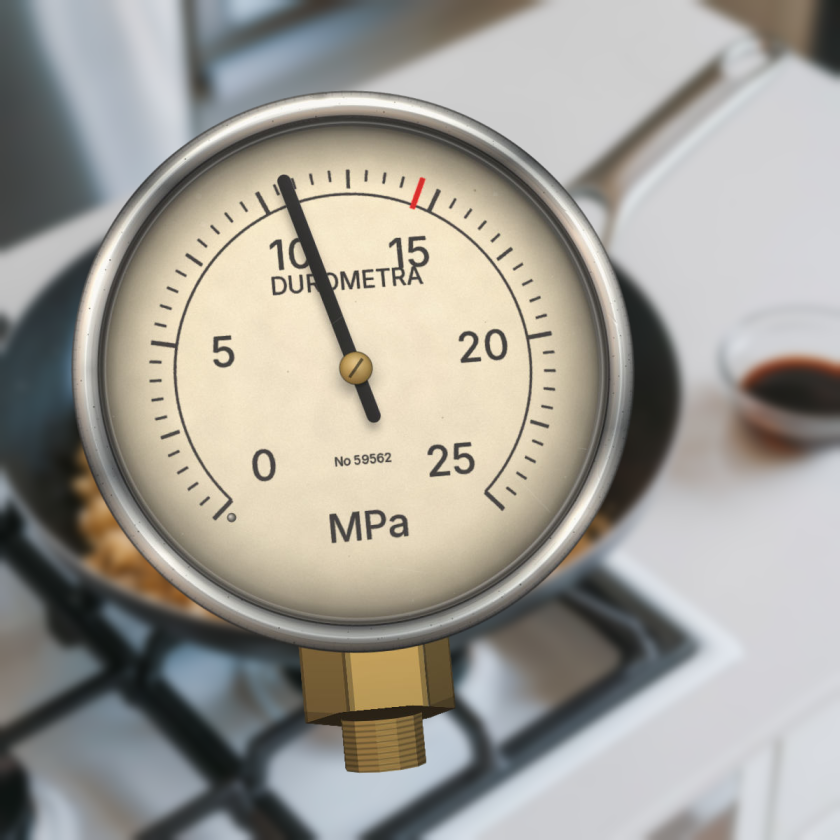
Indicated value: 10.75 MPa
